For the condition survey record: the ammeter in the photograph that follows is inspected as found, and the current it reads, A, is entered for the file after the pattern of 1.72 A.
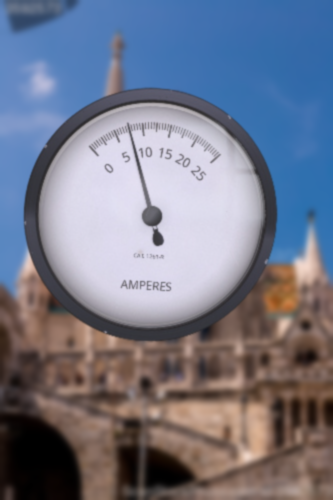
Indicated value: 7.5 A
